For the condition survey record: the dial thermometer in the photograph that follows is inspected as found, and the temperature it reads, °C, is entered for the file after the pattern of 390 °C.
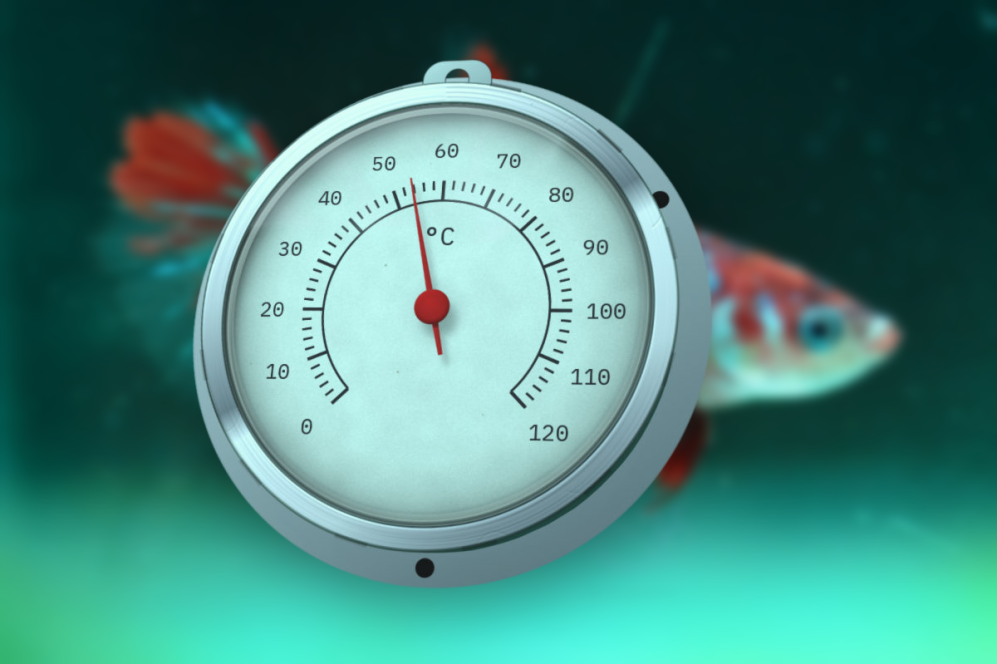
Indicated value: 54 °C
